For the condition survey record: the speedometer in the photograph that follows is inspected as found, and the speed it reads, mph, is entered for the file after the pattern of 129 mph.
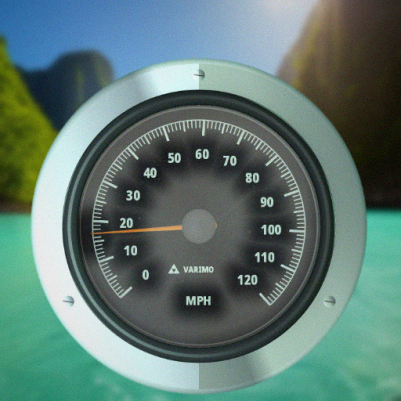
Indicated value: 17 mph
